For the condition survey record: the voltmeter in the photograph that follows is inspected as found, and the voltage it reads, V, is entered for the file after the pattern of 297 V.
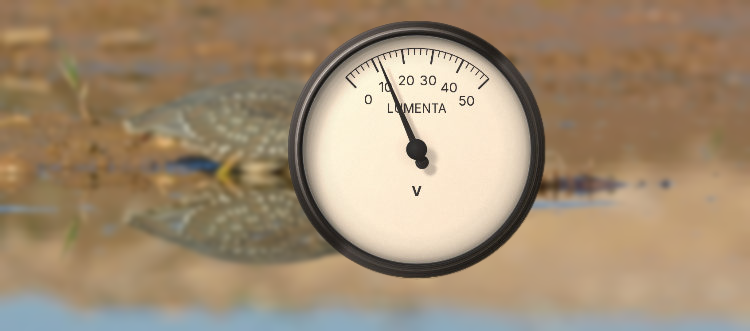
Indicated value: 12 V
